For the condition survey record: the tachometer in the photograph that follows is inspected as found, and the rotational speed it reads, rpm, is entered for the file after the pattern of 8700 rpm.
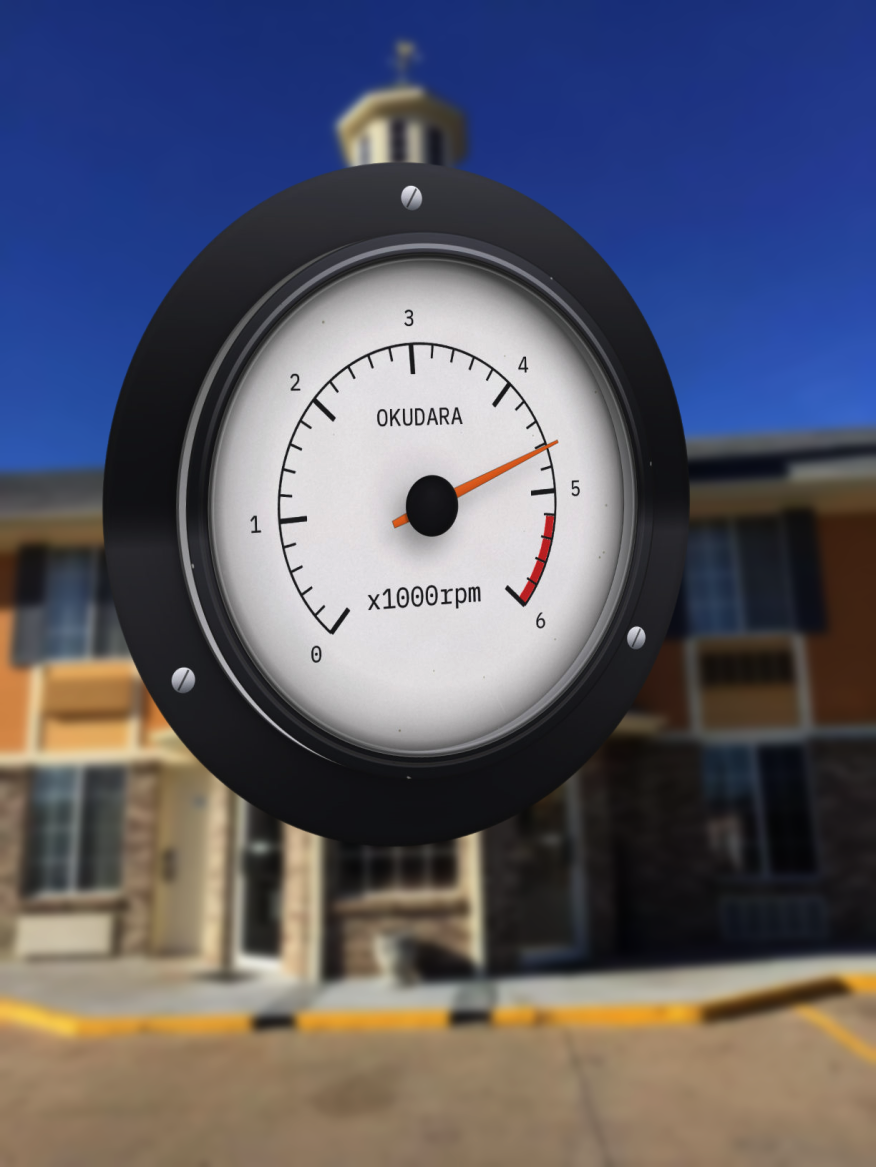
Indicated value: 4600 rpm
